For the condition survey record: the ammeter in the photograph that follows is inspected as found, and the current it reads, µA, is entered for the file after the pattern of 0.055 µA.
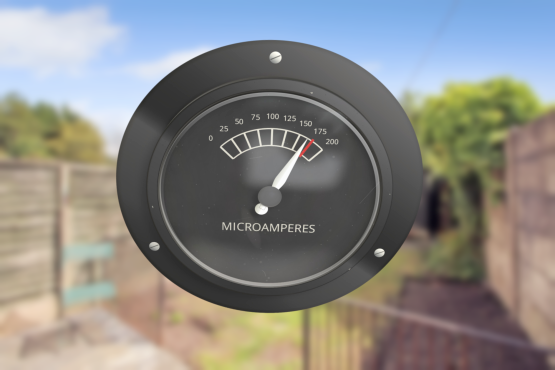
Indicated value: 162.5 µA
